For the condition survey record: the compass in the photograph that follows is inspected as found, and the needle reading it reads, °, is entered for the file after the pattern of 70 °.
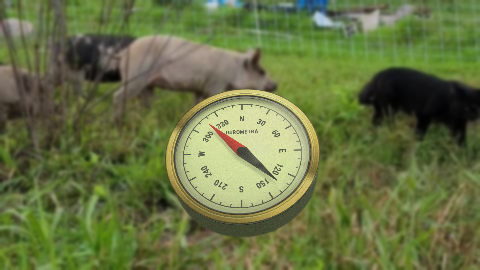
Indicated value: 315 °
